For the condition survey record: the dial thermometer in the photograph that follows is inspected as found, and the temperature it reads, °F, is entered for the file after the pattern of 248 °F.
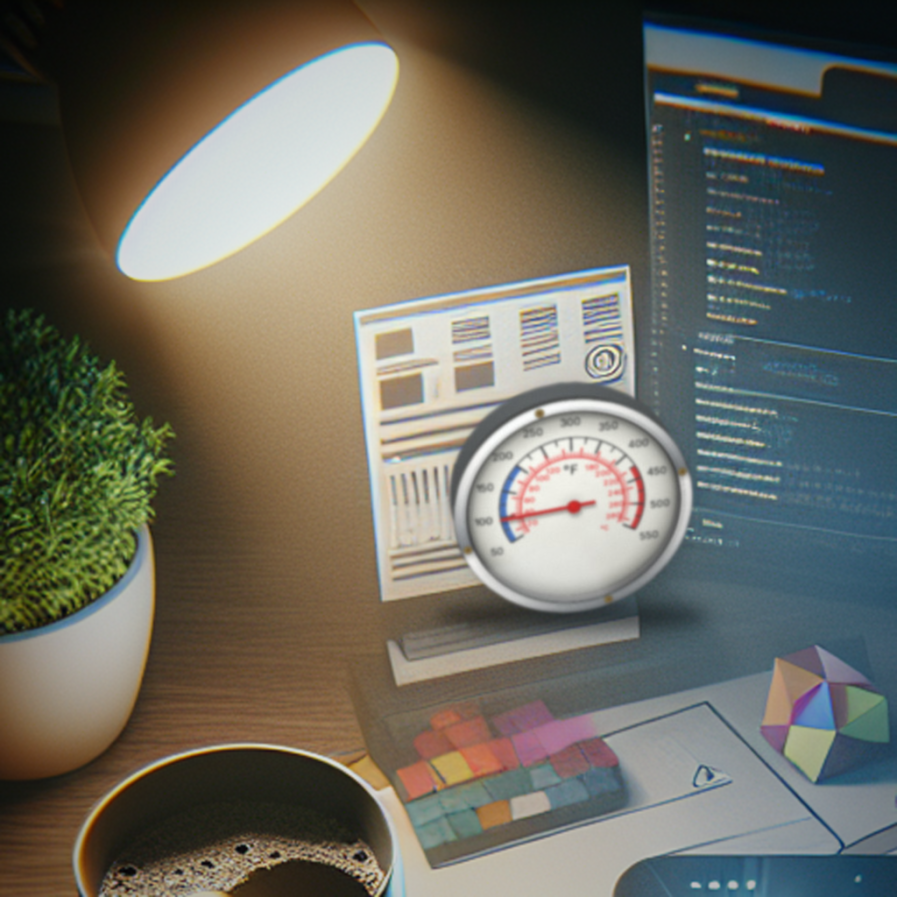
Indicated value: 100 °F
